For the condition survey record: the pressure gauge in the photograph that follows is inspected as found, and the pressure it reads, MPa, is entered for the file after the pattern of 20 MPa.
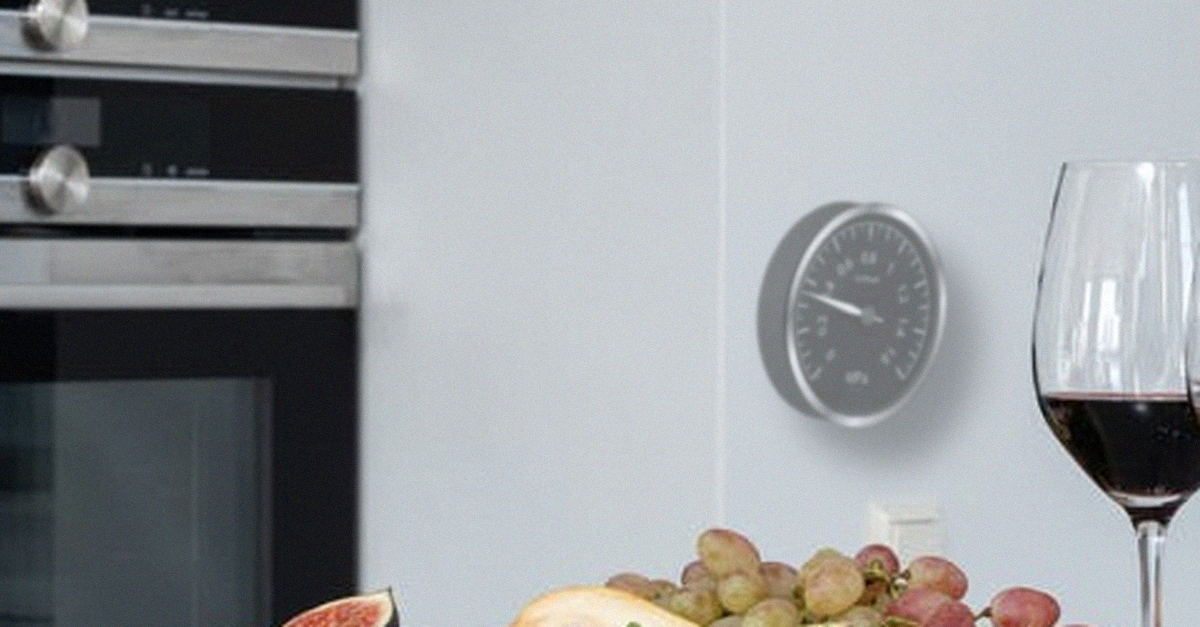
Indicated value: 0.35 MPa
